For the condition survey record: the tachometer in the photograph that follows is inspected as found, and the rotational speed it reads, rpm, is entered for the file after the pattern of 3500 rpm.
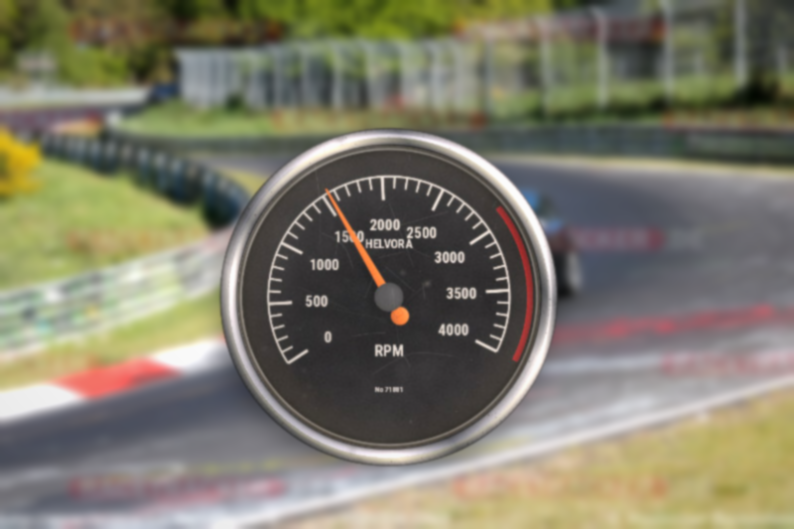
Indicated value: 1550 rpm
